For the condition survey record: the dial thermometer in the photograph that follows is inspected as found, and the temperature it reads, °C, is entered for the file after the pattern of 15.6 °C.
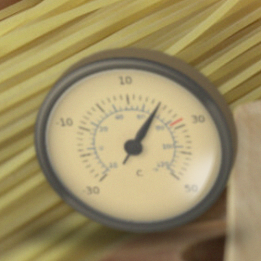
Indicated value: 20 °C
